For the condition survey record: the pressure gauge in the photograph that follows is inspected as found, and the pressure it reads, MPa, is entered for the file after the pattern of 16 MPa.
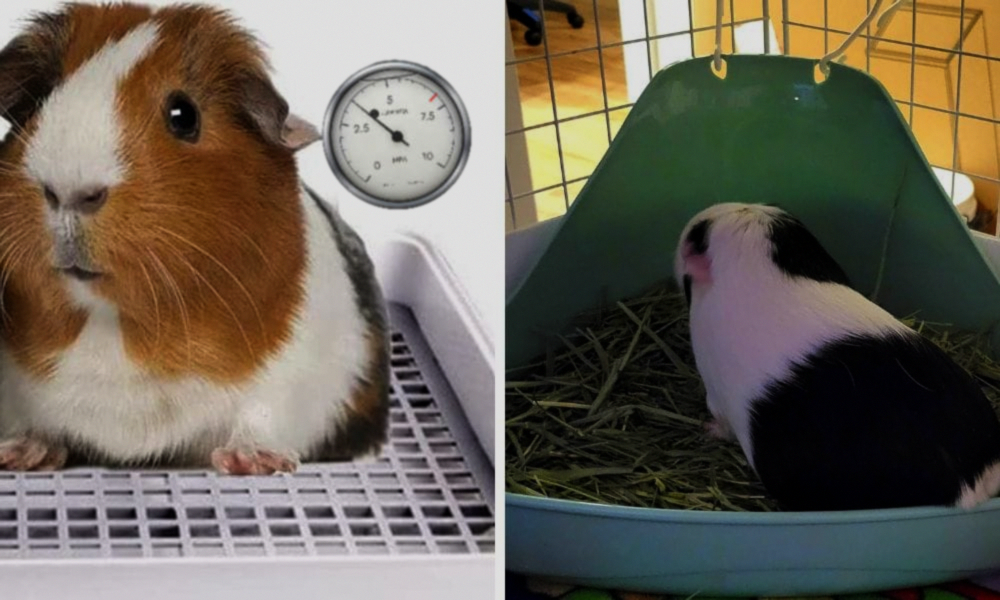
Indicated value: 3.5 MPa
